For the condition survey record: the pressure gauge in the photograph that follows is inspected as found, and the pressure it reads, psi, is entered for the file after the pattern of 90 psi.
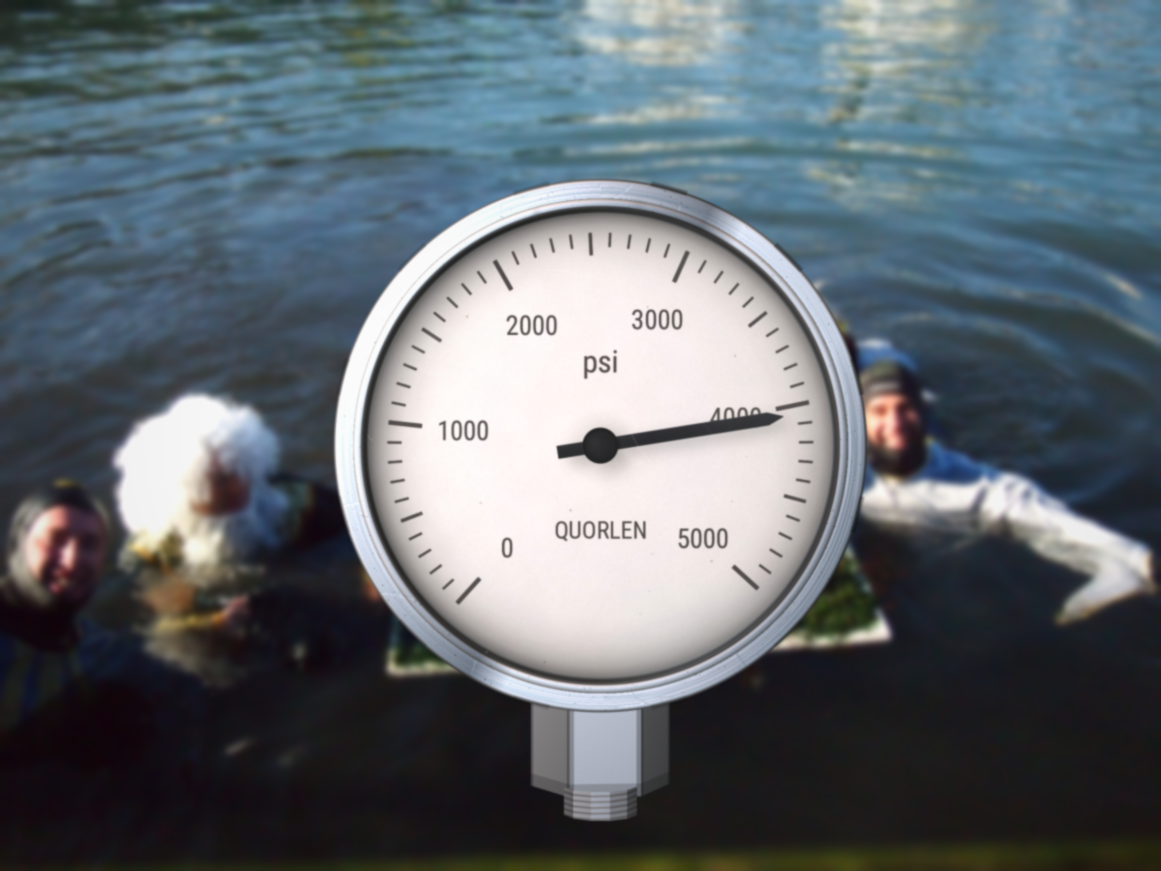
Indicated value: 4050 psi
